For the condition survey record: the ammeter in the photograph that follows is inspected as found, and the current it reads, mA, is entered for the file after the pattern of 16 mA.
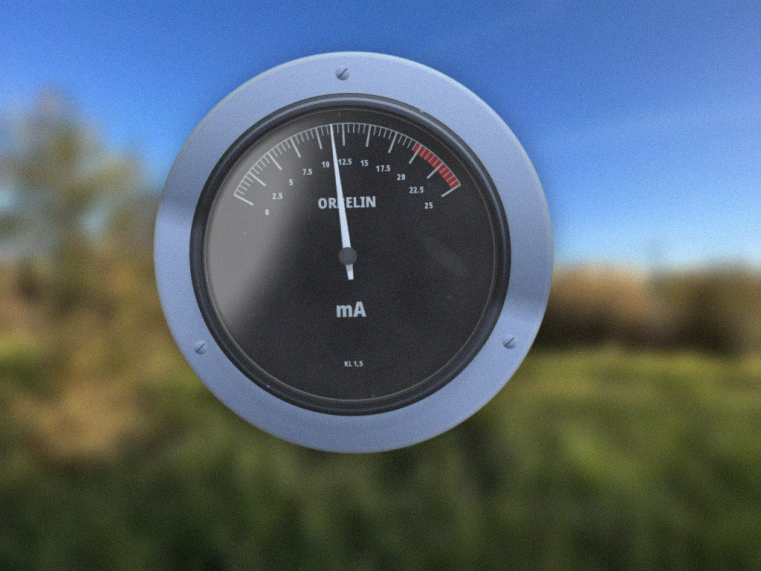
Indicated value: 11.5 mA
